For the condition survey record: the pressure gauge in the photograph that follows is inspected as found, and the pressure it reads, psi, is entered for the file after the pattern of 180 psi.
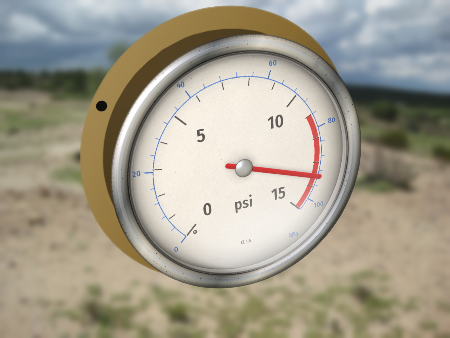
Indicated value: 13.5 psi
